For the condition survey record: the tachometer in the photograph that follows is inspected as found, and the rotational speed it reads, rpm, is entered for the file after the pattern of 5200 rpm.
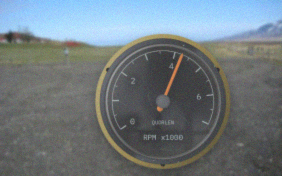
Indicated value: 4250 rpm
